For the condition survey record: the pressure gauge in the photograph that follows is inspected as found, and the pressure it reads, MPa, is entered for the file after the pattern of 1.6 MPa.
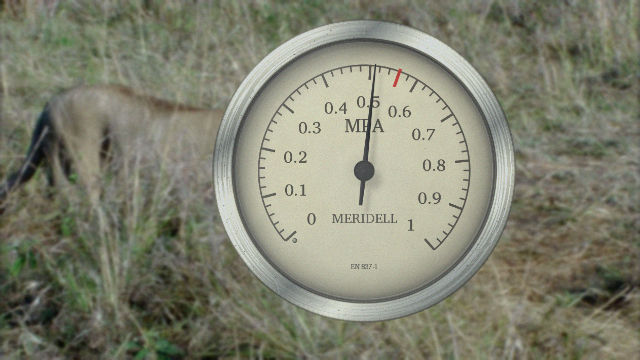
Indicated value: 0.51 MPa
